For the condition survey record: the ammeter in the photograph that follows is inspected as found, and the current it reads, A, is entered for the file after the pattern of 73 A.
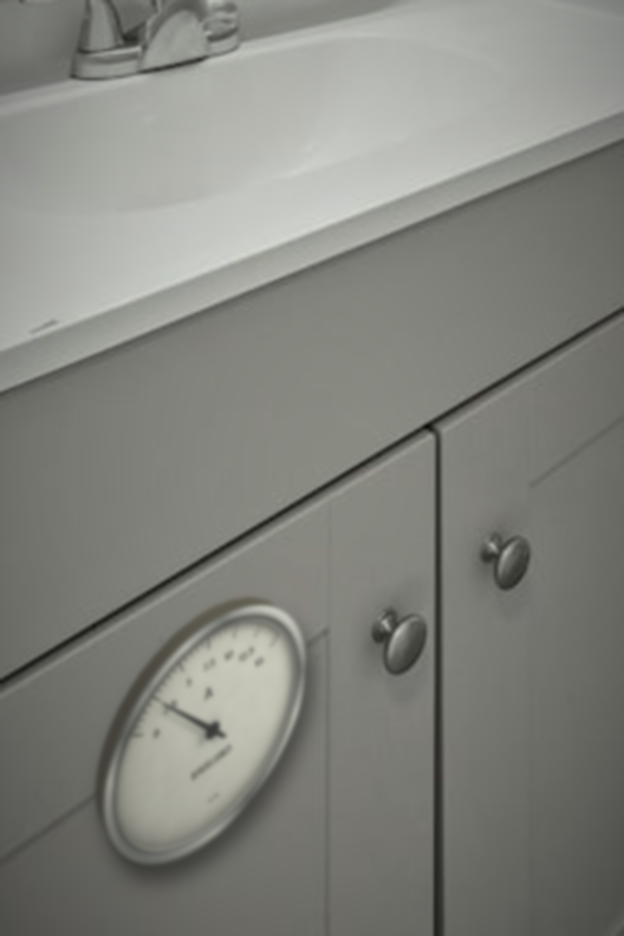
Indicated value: 2.5 A
